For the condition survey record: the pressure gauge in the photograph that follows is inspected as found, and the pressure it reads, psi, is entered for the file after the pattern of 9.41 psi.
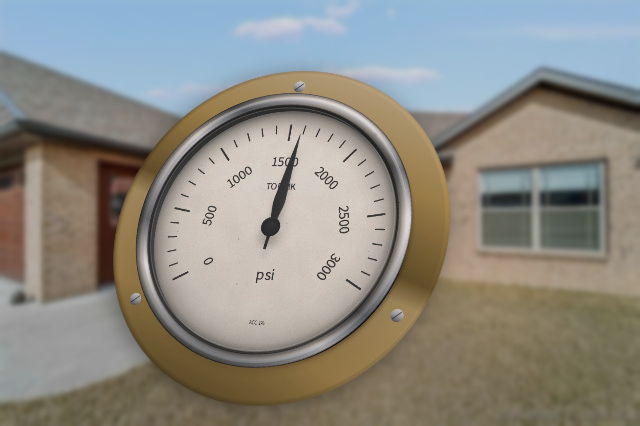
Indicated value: 1600 psi
